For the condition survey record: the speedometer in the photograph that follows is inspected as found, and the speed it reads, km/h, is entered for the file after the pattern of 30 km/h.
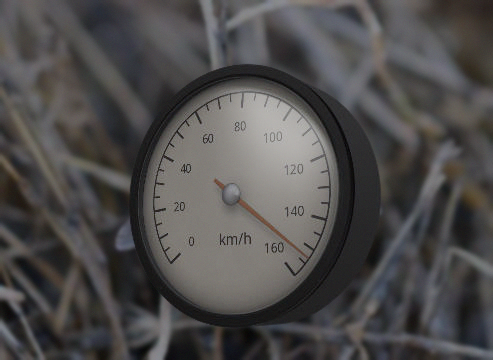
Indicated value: 152.5 km/h
